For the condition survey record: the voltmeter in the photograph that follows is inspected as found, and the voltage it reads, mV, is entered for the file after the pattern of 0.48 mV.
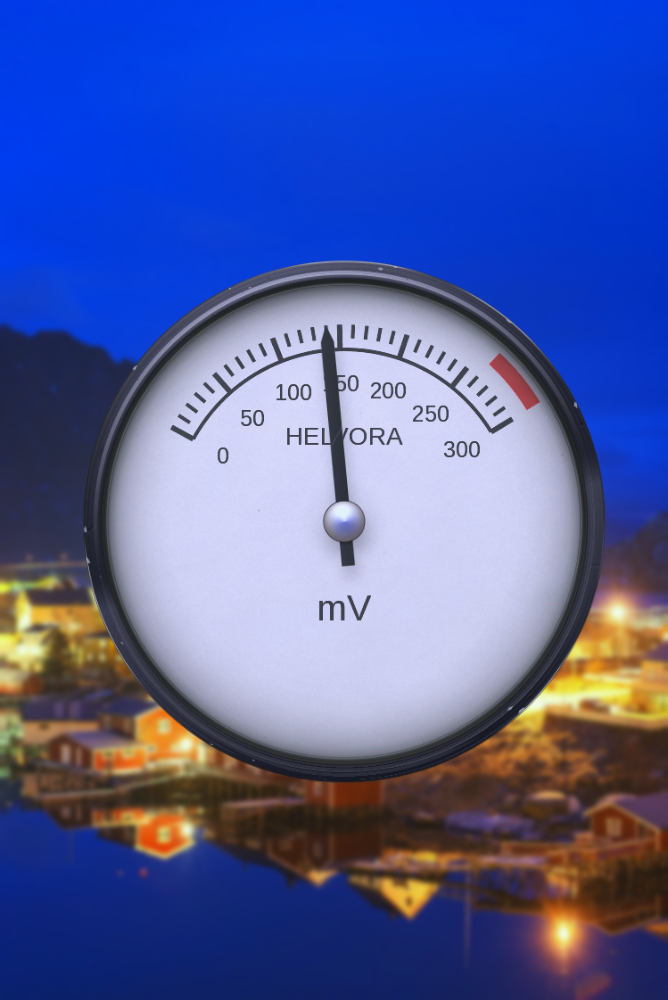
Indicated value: 140 mV
